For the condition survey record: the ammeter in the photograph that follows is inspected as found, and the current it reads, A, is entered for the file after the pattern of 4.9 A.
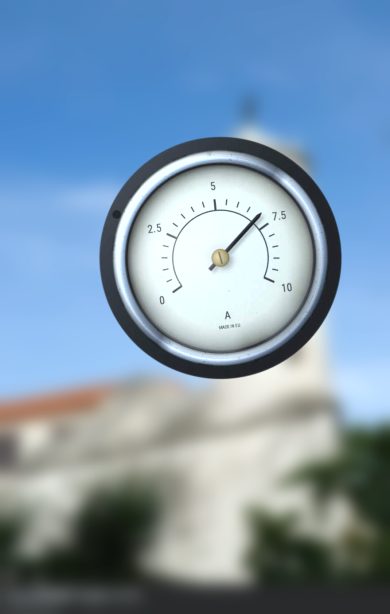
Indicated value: 7 A
